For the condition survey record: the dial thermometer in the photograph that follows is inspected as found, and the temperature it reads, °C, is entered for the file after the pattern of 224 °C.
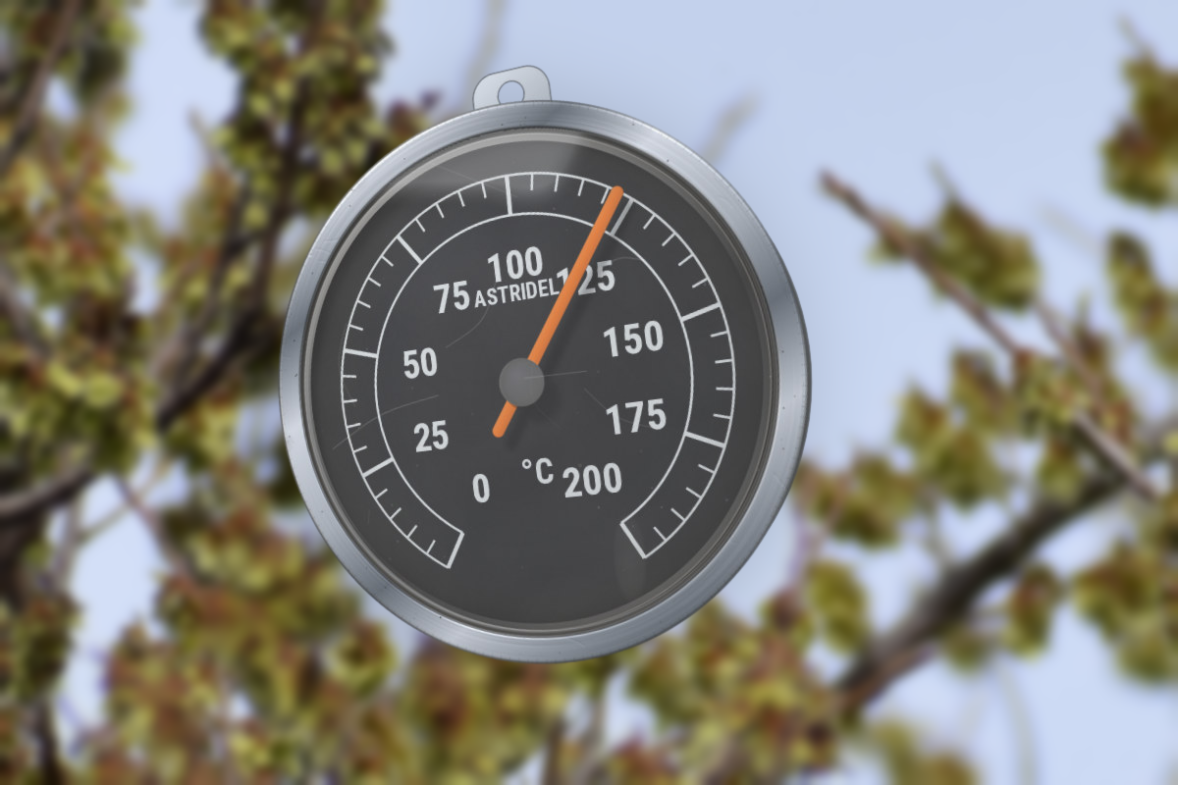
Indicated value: 122.5 °C
